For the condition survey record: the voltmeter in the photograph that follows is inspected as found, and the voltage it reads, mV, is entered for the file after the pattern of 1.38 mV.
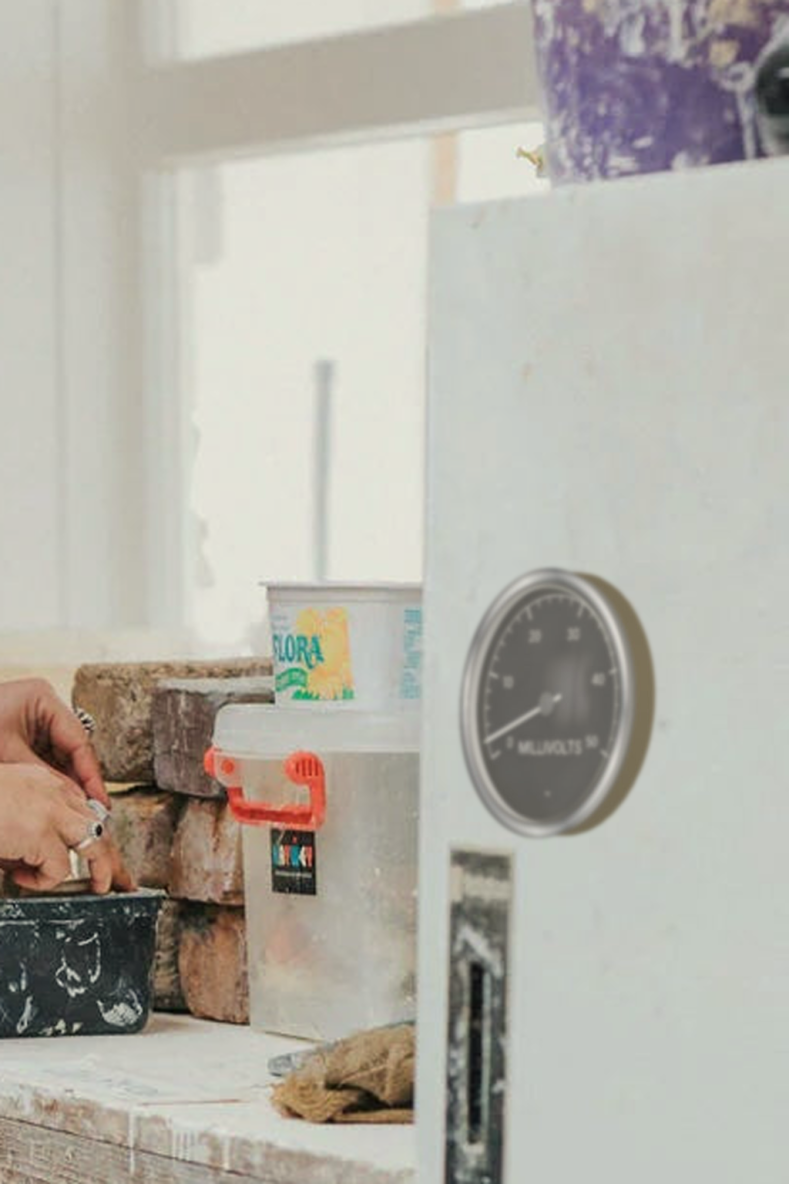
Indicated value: 2 mV
